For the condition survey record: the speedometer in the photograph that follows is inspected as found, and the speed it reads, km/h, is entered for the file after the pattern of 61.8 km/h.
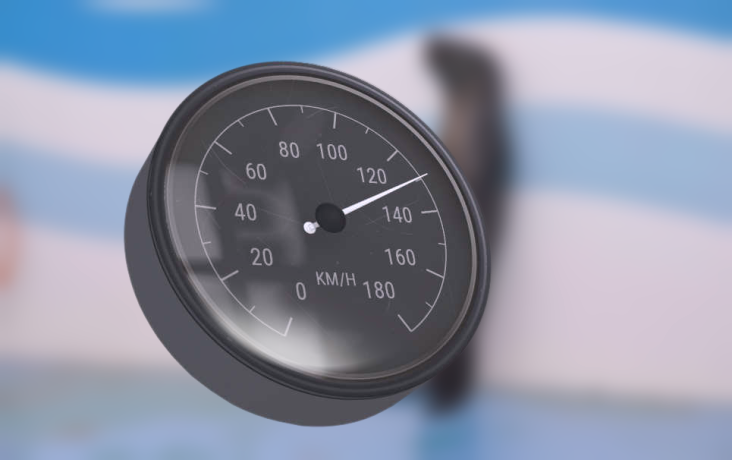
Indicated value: 130 km/h
